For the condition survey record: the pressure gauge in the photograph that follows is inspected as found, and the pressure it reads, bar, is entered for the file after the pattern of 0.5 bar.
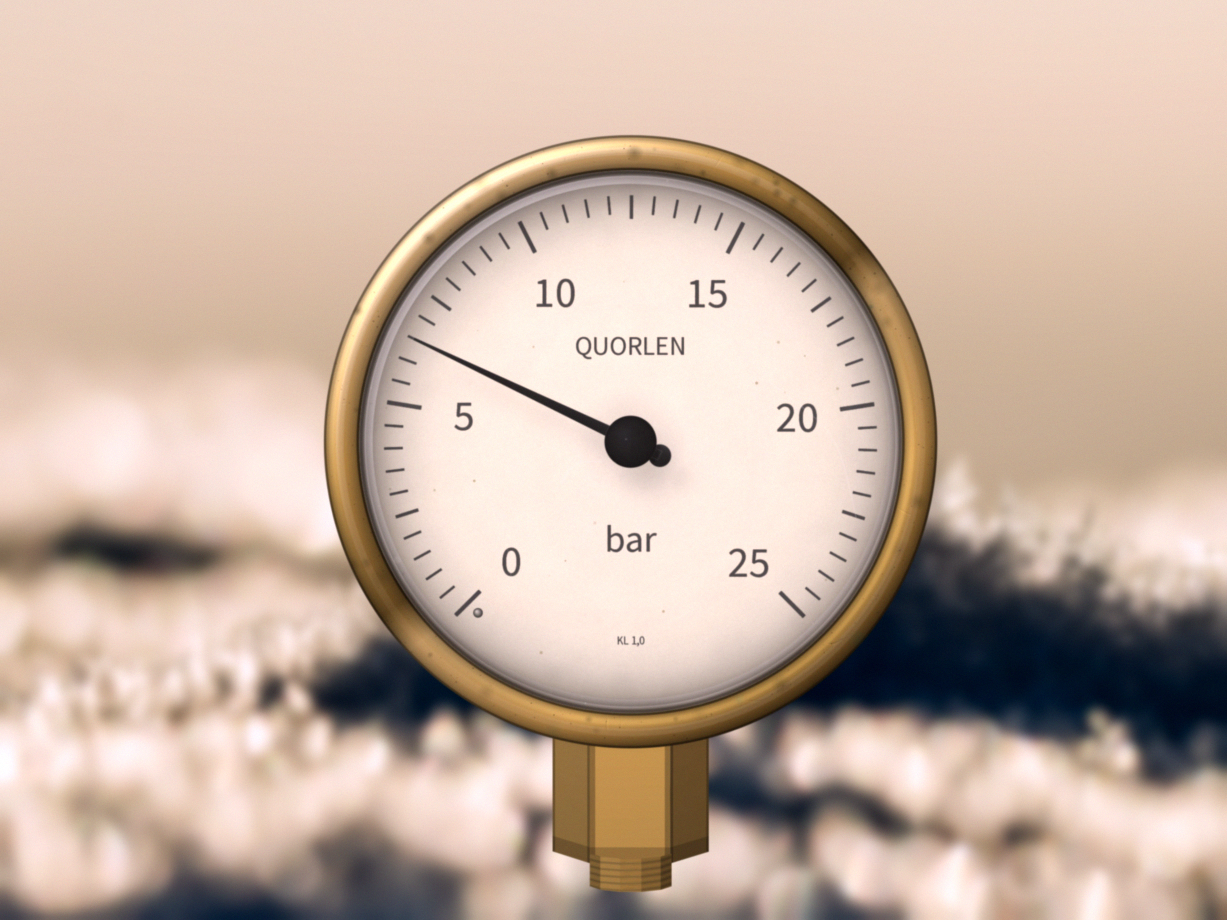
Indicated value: 6.5 bar
